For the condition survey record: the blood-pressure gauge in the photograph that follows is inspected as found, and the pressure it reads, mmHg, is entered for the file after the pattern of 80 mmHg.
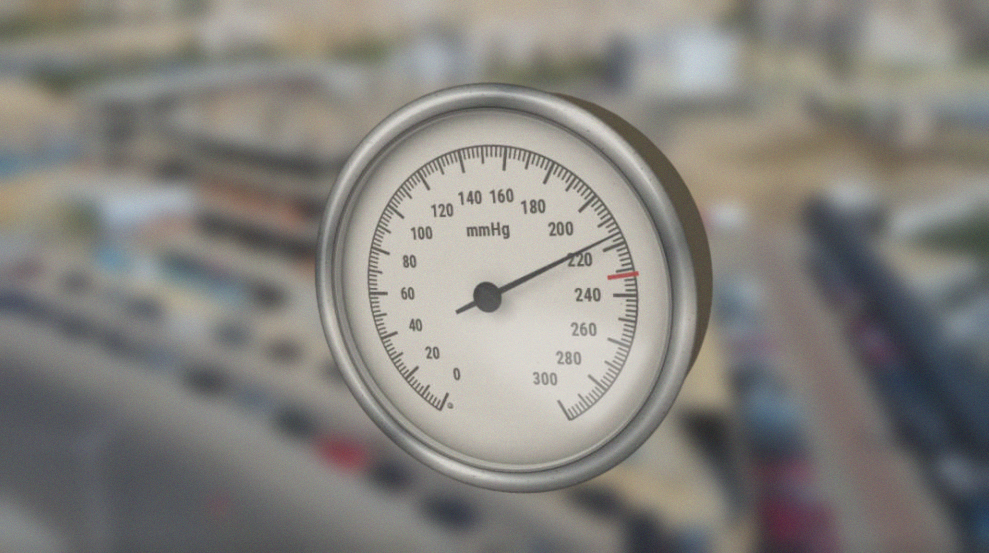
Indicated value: 216 mmHg
